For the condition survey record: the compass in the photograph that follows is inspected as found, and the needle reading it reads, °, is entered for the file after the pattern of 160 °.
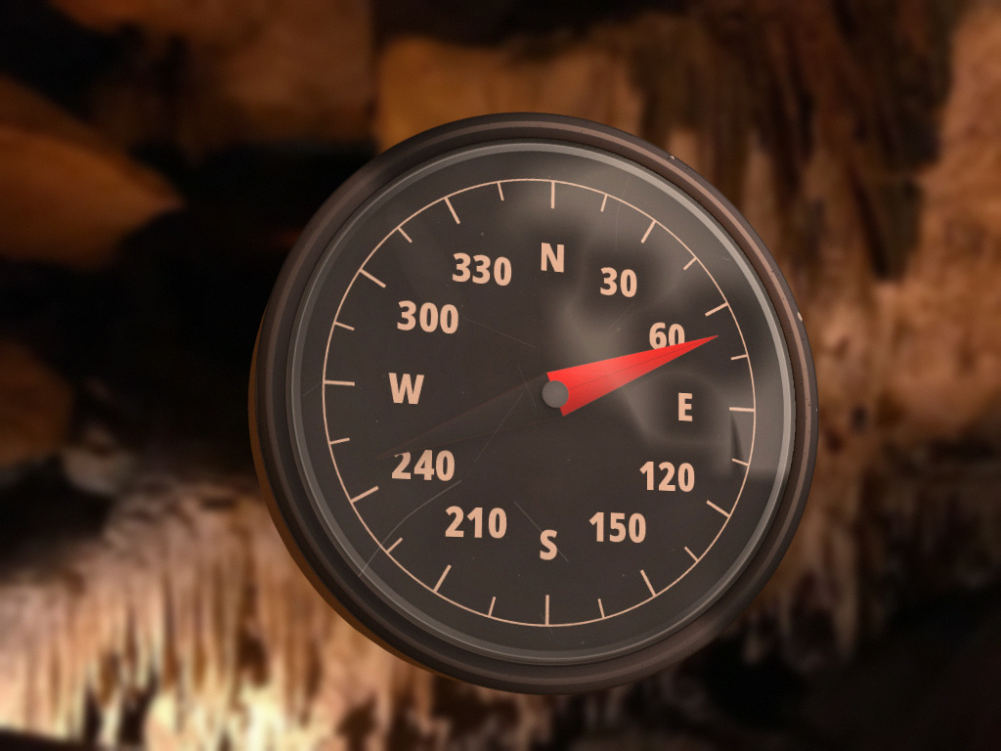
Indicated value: 67.5 °
